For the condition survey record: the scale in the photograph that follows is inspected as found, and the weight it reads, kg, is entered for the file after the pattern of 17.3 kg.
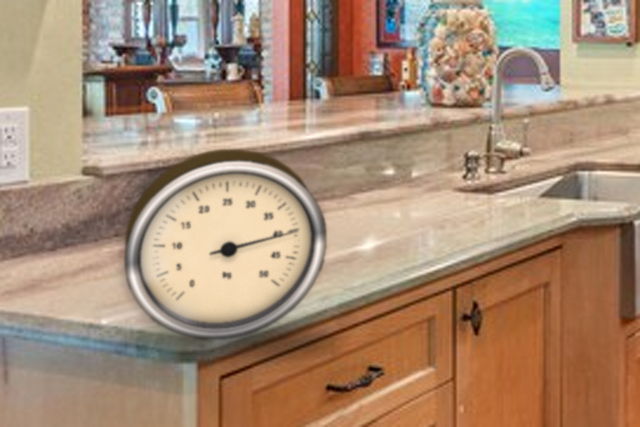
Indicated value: 40 kg
